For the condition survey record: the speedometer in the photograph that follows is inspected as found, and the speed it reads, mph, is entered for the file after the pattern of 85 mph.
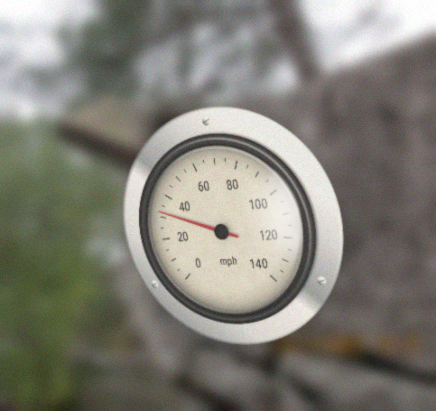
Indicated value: 32.5 mph
